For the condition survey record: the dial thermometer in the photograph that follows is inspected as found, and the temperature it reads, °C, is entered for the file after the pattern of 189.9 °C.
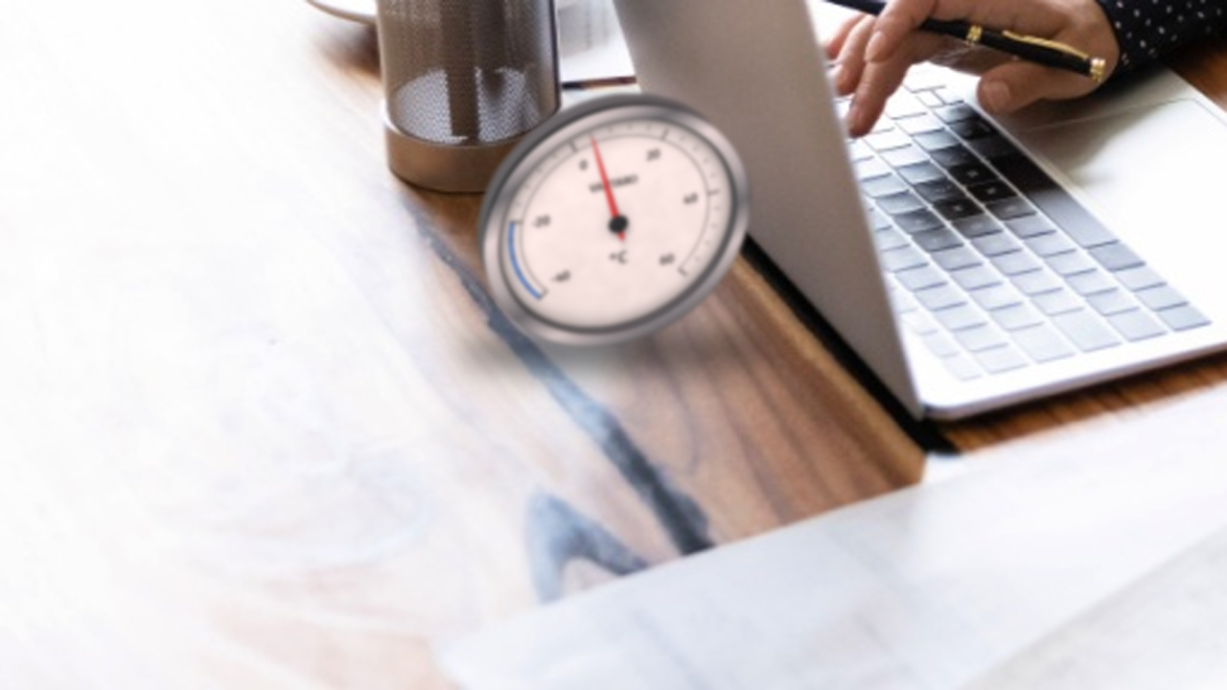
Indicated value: 4 °C
